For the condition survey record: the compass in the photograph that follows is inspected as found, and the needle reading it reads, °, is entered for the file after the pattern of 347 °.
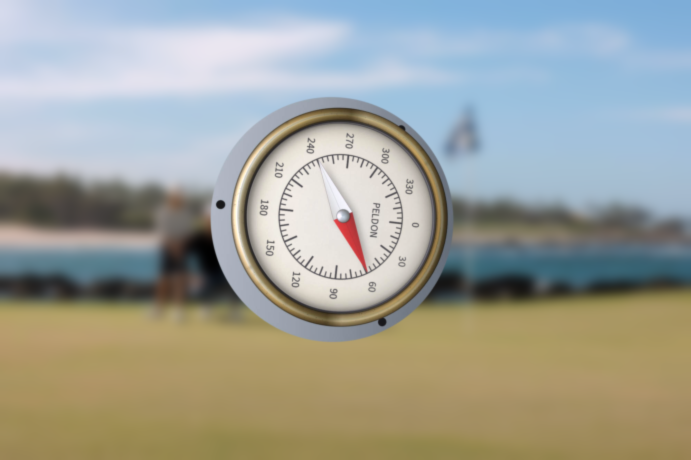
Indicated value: 60 °
